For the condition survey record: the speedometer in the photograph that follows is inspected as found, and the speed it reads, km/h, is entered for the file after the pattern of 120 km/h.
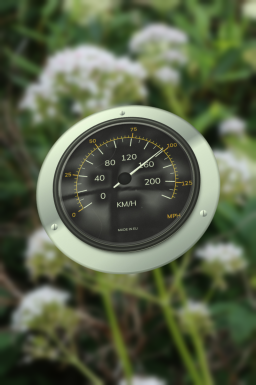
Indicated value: 160 km/h
